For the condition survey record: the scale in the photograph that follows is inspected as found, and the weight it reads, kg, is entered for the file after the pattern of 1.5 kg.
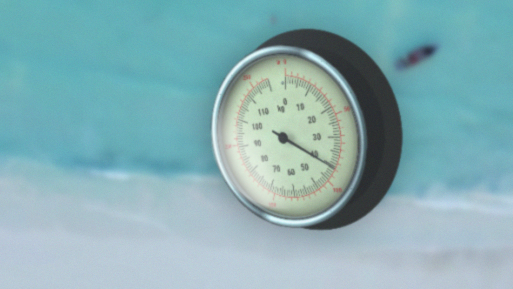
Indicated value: 40 kg
